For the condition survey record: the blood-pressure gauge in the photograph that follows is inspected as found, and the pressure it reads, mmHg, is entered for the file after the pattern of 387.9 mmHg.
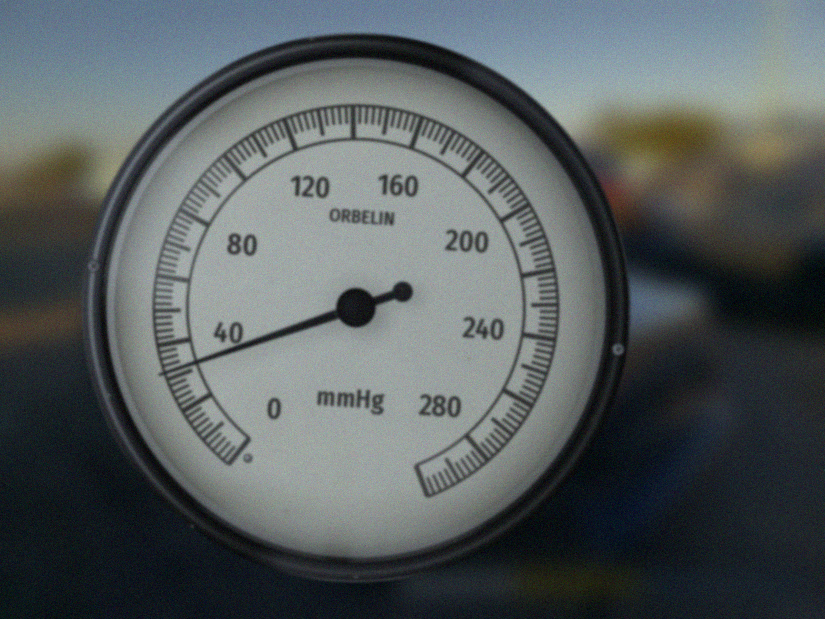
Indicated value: 32 mmHg
